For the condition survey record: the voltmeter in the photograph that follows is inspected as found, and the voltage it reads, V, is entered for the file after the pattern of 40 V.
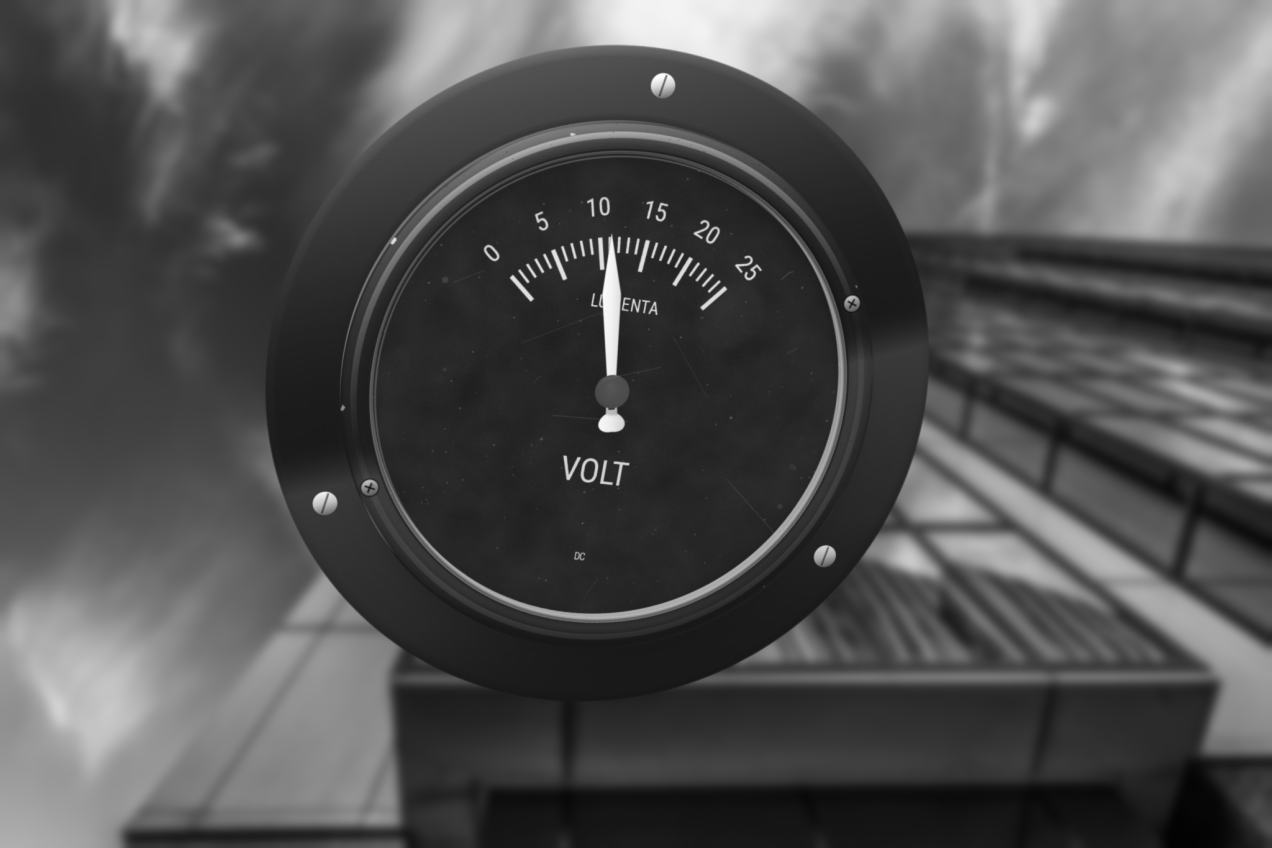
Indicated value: 11 V
